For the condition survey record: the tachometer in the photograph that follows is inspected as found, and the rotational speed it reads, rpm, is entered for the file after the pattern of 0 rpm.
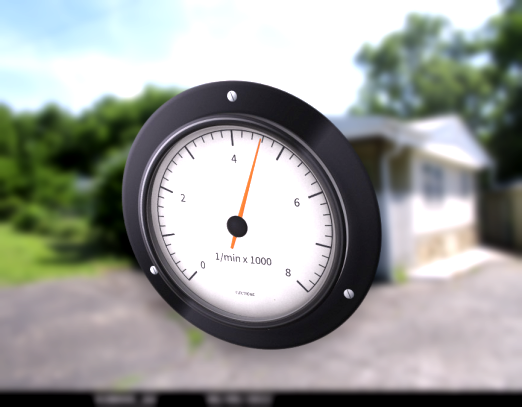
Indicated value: 4600 rpm
